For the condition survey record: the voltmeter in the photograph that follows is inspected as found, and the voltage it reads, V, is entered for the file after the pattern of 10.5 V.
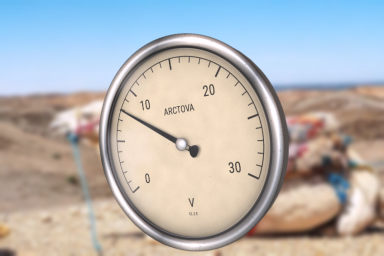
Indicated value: 8 V
